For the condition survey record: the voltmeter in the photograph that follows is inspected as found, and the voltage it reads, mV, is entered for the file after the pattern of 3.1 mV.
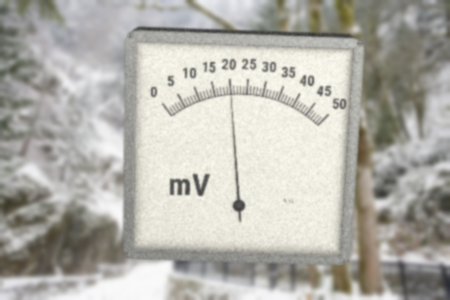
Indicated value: 20 mV
